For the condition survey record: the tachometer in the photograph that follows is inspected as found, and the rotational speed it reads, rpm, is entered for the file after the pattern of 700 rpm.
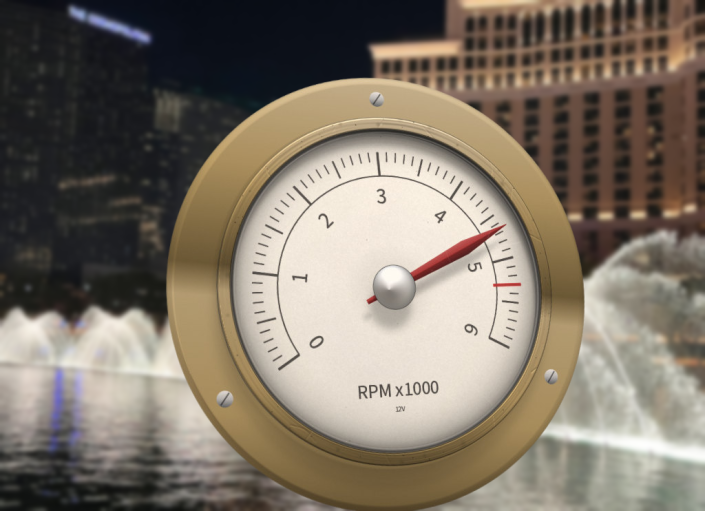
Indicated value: 4650 rpm
